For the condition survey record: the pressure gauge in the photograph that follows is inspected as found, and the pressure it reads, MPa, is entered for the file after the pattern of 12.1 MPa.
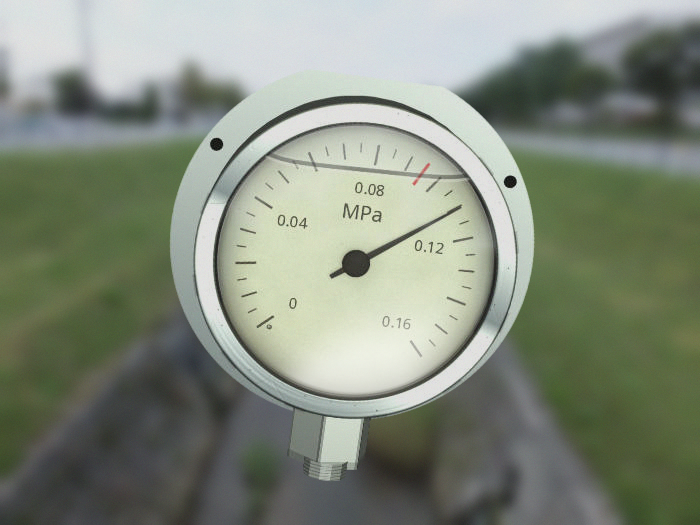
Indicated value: 0.11 MPa
